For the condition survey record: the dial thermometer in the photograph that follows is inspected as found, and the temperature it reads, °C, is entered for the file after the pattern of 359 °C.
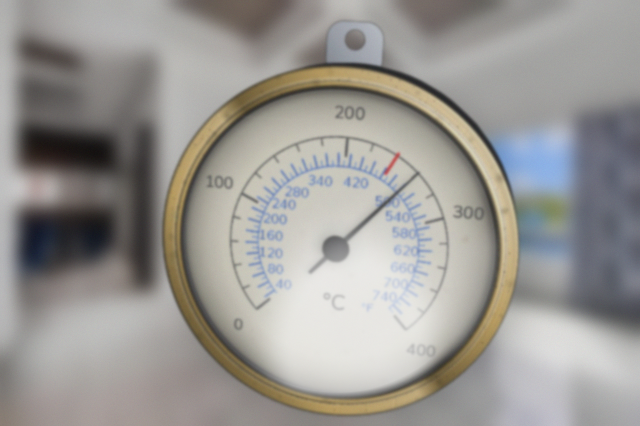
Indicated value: 260 °C
